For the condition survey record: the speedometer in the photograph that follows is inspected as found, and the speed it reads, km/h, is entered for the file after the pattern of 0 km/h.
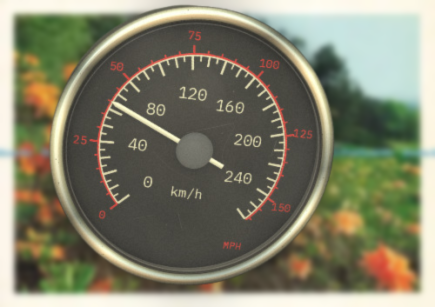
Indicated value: 65 km/h
